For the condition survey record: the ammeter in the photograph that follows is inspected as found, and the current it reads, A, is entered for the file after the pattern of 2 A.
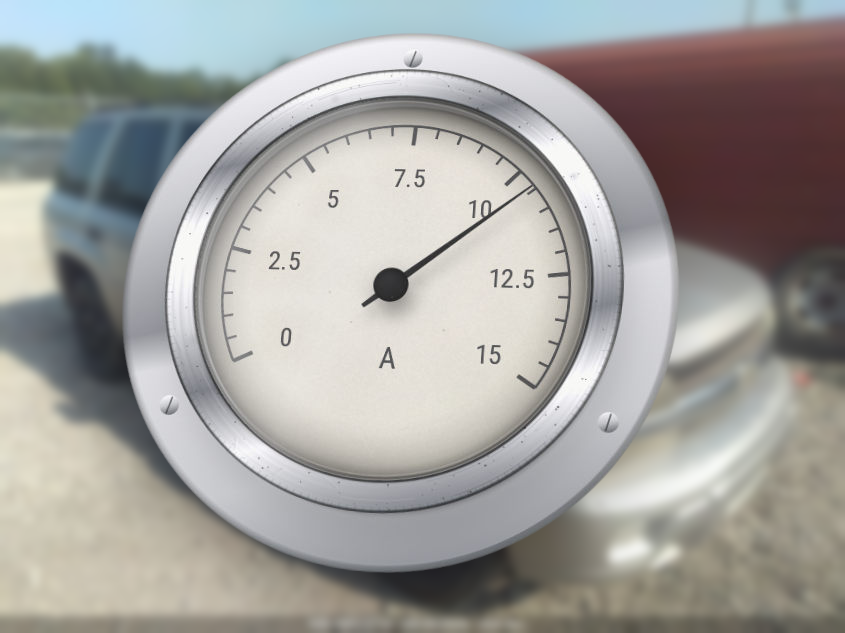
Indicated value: 10.5 A
